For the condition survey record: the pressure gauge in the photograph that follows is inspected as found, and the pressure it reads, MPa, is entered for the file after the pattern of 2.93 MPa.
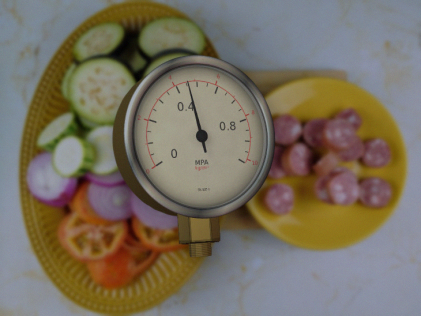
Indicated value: 0.45 MPa
